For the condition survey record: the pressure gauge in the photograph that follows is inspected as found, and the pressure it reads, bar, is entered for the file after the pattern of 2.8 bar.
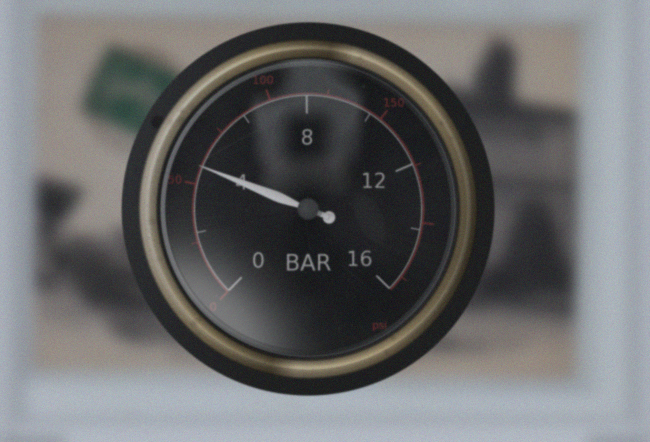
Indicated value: 4 bar
